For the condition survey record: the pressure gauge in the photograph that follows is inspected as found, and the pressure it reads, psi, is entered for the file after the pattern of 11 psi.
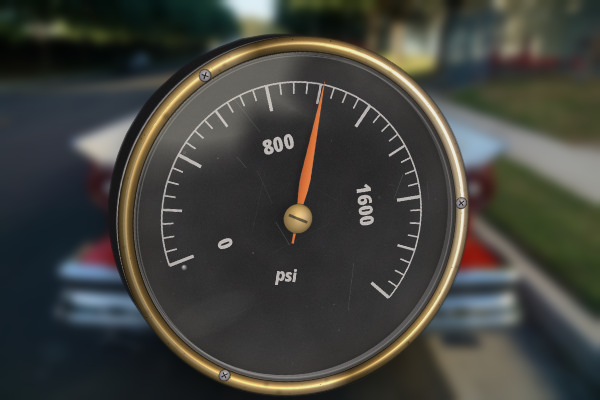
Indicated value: 1000 psi
